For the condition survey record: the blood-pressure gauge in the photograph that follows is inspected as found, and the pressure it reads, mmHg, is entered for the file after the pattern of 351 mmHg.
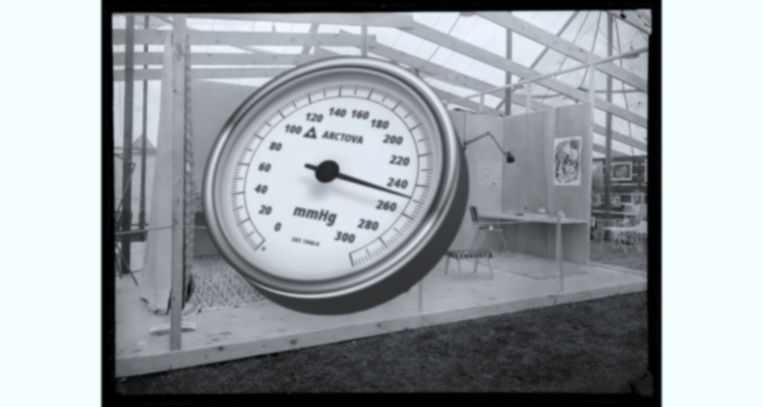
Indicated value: 250 mmHg
